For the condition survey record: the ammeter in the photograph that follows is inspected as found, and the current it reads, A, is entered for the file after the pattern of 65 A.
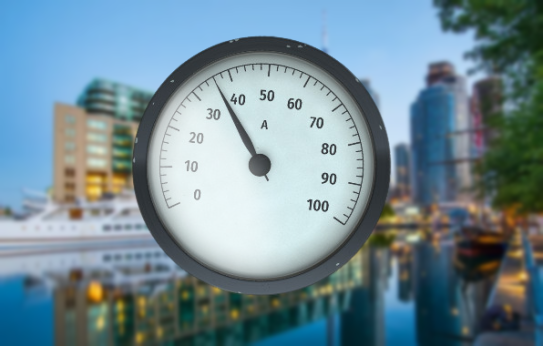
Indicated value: 36 A
